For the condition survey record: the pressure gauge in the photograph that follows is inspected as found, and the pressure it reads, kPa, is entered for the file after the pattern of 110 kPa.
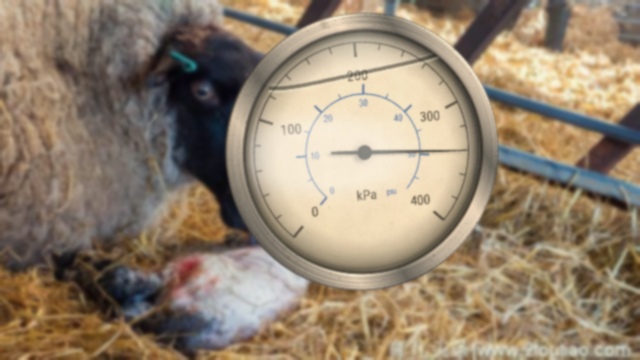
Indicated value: 340 kPa
